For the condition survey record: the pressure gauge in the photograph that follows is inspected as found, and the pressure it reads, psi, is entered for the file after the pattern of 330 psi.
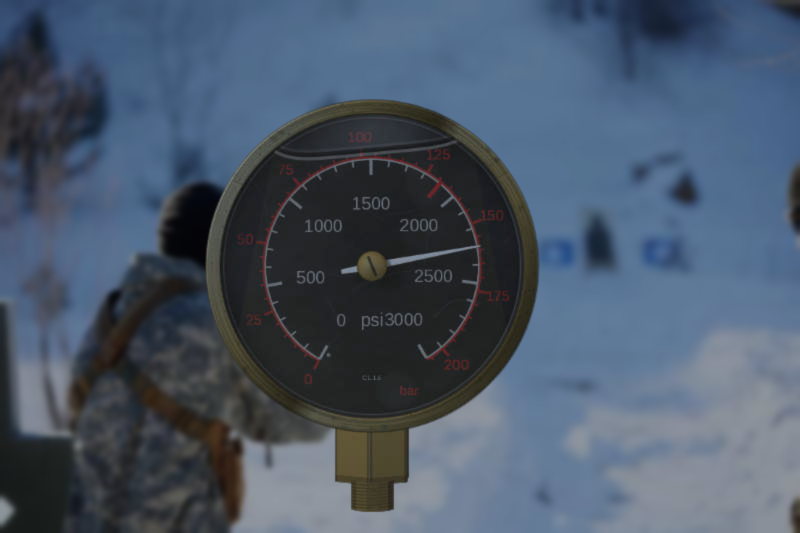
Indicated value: 2300 psi
